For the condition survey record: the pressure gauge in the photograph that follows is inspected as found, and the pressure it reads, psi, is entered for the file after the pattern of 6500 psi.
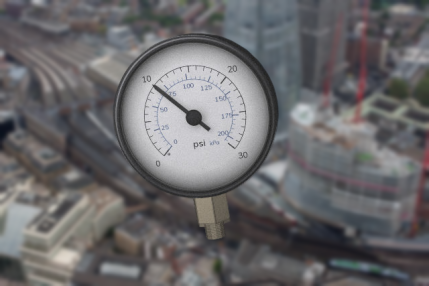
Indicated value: 10 psi
